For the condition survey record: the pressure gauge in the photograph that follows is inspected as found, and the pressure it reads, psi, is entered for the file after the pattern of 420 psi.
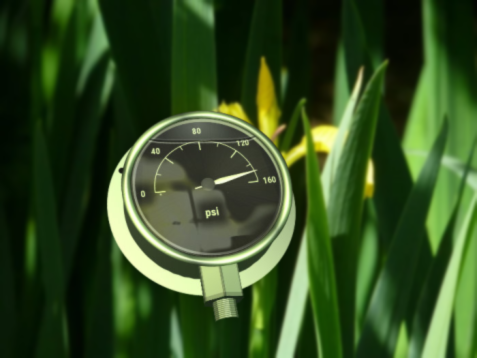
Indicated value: 150 psi
